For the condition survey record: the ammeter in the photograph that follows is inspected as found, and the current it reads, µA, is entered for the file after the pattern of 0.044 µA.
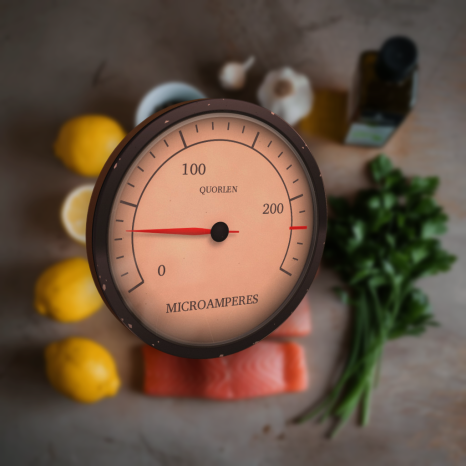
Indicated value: 35 µA
